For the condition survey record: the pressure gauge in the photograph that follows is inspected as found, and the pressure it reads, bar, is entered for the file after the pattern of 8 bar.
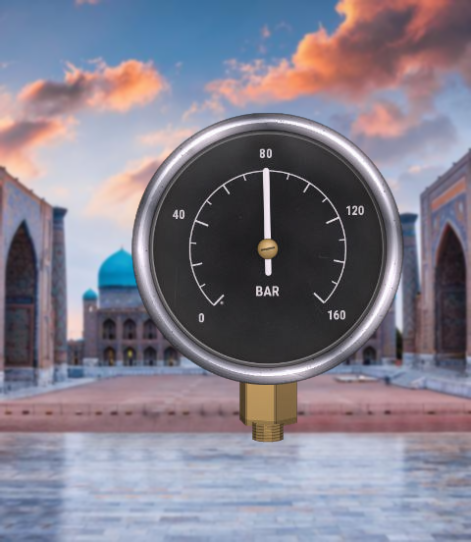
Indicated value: 80 bar
